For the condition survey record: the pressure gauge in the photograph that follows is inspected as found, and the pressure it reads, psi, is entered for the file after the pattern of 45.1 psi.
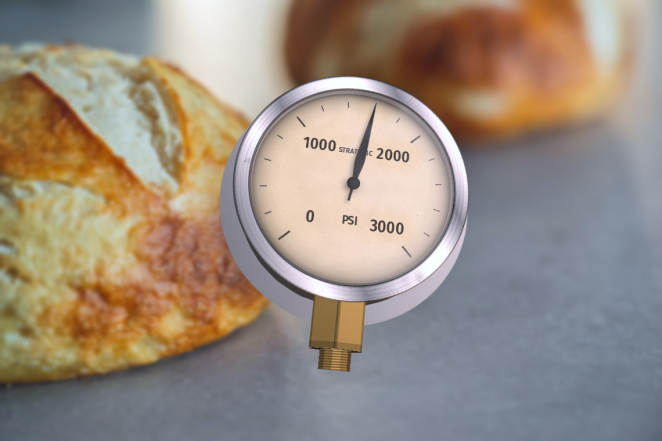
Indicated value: 1600 psi
